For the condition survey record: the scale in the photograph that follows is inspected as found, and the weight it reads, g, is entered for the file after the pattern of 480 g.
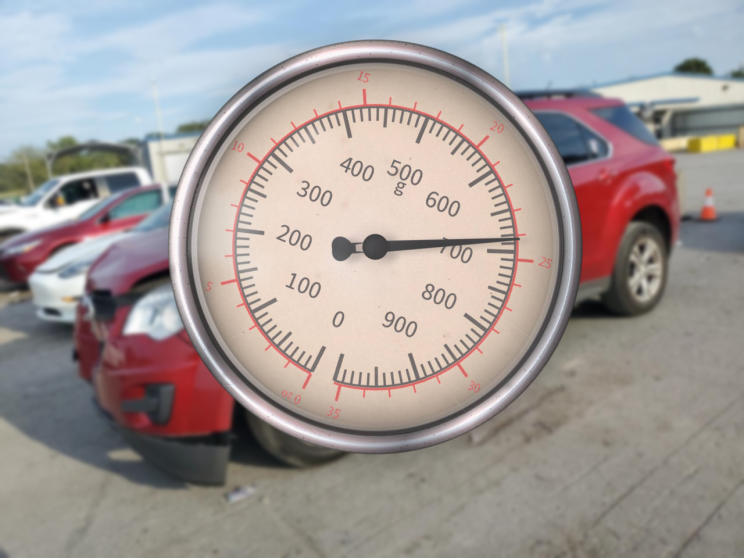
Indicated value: 685 g
